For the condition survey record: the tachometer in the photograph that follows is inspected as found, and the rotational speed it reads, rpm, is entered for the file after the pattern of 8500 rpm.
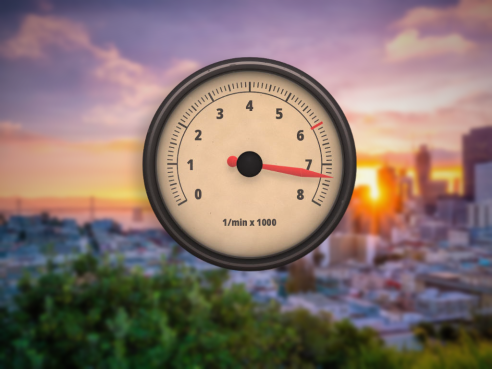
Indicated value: 7300 rpm
